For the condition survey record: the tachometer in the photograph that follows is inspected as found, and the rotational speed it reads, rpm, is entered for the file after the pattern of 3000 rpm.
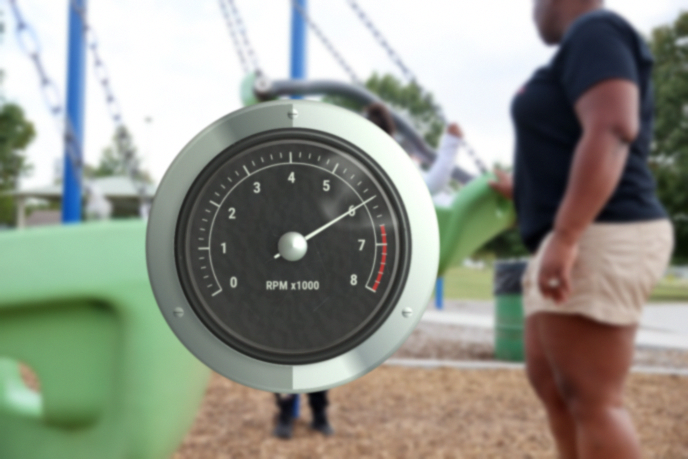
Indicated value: 6000 rpm
